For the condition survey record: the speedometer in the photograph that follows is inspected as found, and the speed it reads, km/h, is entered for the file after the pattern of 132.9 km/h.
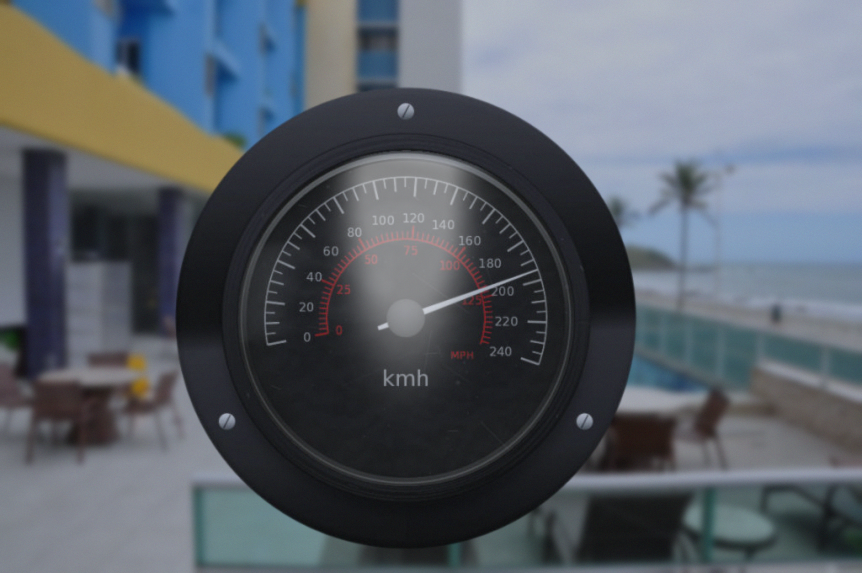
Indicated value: 195 km/h
